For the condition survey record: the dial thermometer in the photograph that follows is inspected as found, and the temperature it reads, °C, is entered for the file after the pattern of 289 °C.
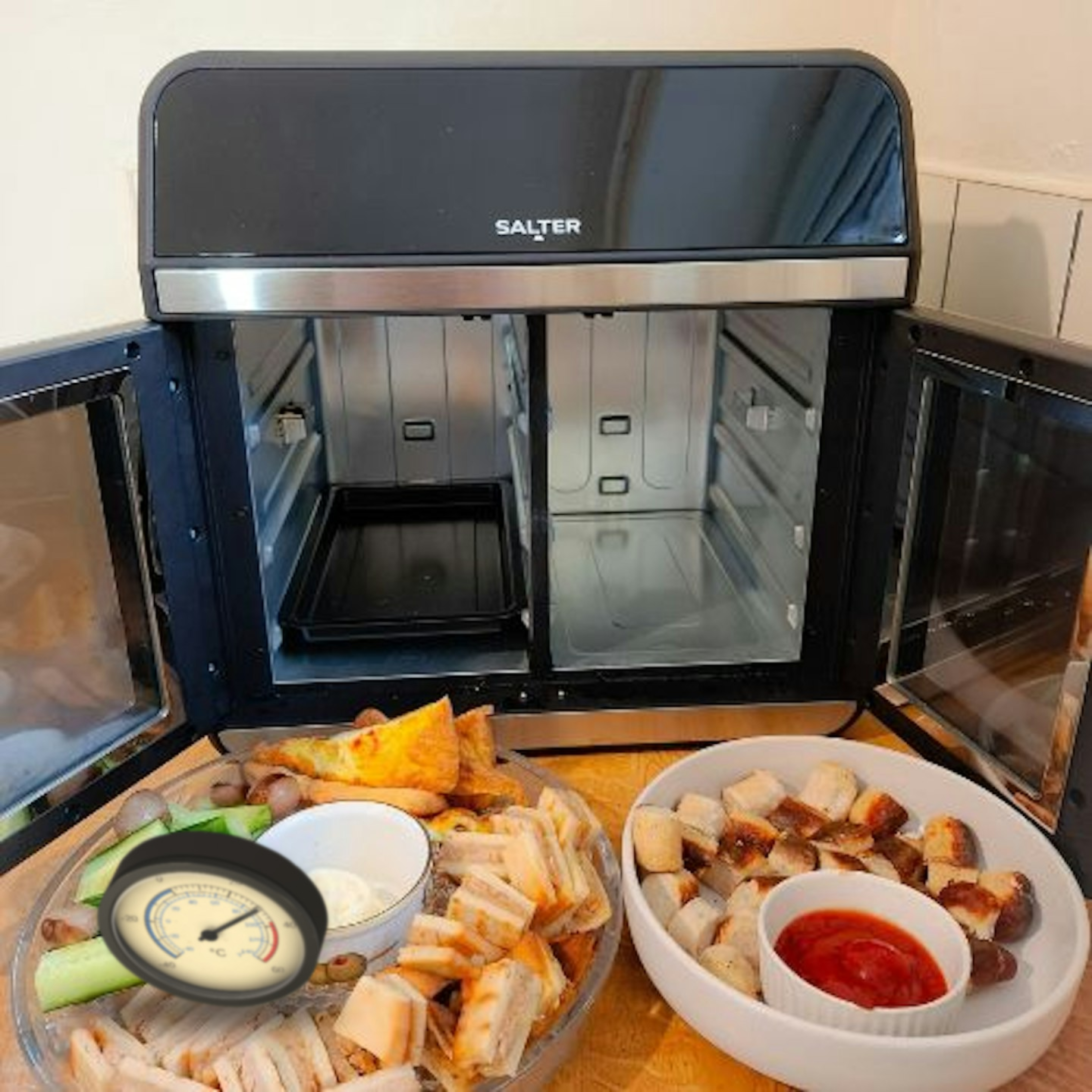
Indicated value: 30 °C
